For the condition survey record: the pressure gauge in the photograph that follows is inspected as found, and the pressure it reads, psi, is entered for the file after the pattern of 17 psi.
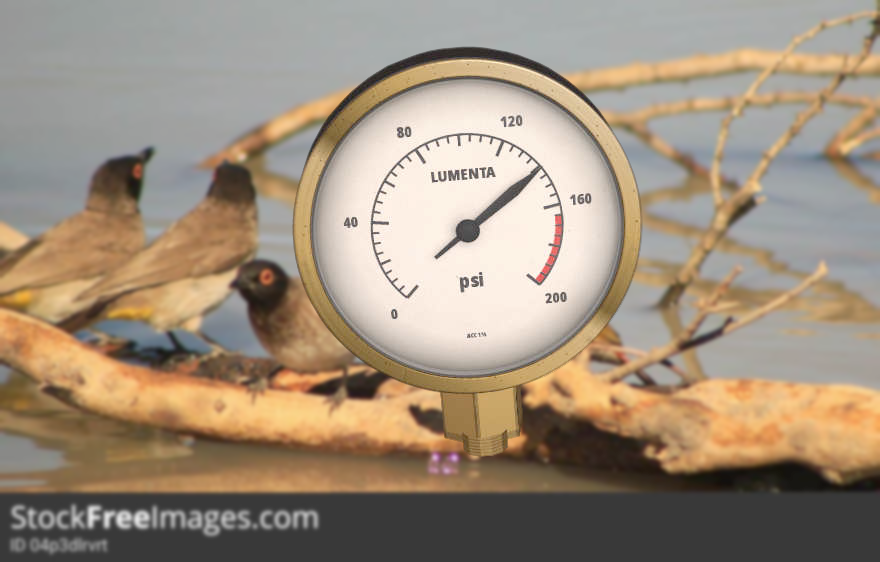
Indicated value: 140 psi
